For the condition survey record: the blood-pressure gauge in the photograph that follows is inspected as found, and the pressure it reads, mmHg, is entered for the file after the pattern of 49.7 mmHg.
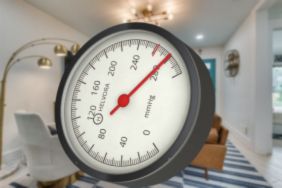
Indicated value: 280 mmHg
